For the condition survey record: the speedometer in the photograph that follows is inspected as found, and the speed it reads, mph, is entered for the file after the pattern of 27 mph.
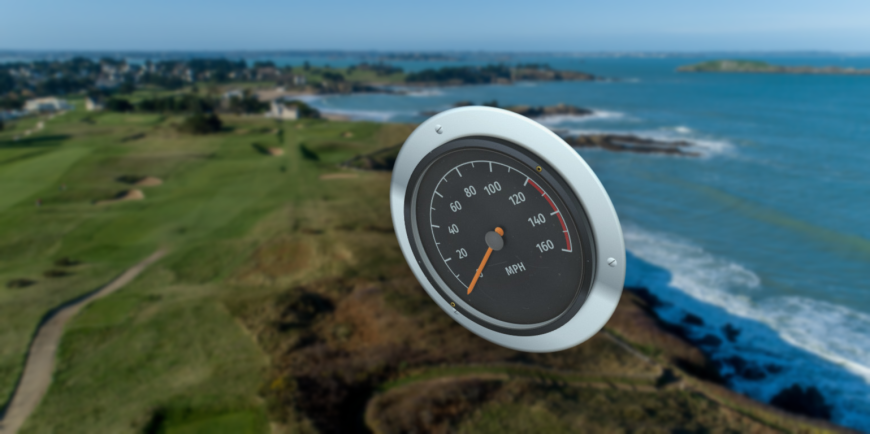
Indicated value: 0 mph
